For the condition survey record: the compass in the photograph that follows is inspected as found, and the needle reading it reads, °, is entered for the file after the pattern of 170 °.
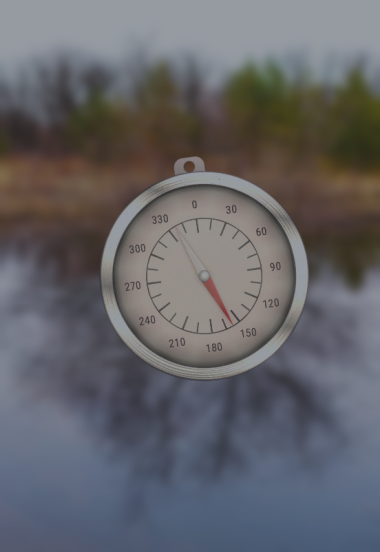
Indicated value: 157.5 °
